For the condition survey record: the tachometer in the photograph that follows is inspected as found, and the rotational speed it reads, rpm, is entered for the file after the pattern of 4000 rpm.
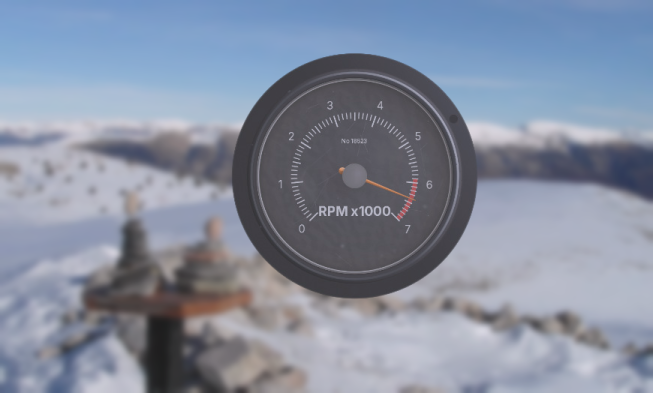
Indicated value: 6400 rpm
